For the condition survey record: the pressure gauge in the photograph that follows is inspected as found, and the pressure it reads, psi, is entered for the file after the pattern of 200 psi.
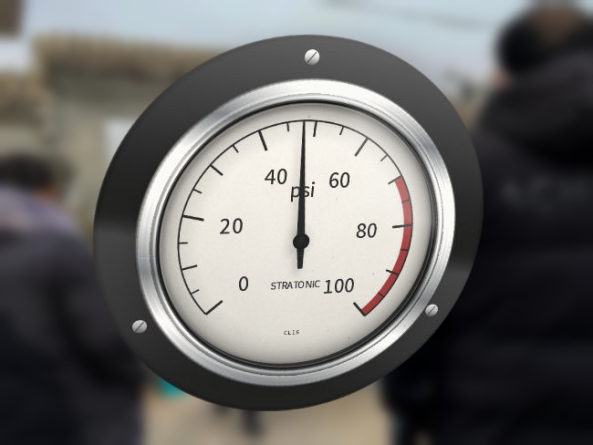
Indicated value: 47.5 psi
